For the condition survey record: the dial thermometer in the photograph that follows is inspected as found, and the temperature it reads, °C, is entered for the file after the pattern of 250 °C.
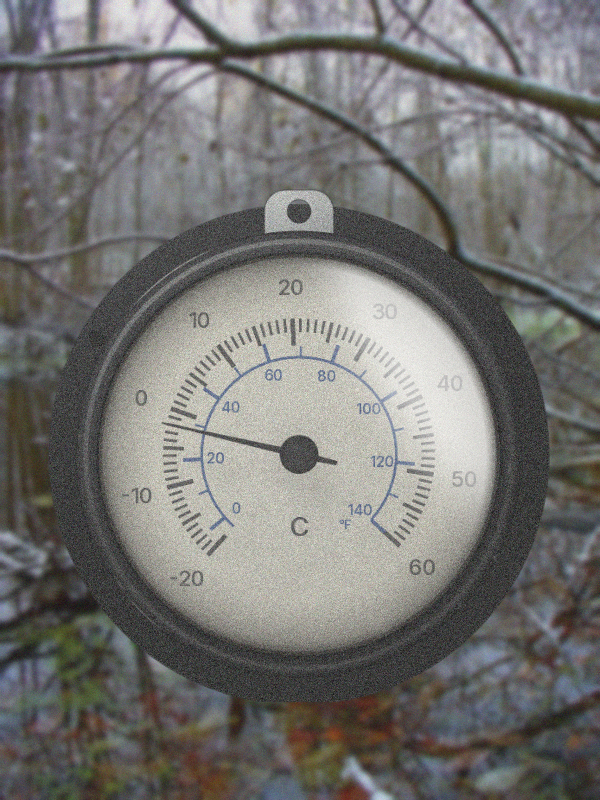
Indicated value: -2 °C
